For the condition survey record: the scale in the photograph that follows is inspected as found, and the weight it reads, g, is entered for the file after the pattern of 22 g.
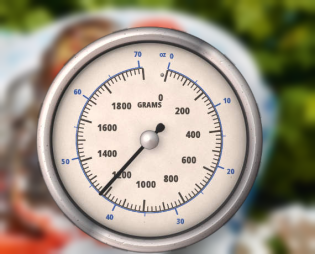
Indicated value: 1220 g
